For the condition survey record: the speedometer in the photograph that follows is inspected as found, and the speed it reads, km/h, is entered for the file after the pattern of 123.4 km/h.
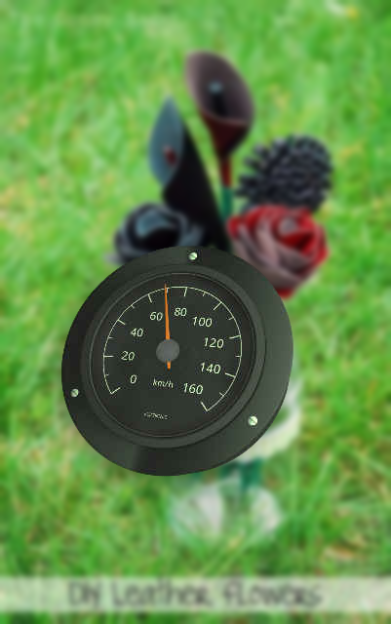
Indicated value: 70 km/h
